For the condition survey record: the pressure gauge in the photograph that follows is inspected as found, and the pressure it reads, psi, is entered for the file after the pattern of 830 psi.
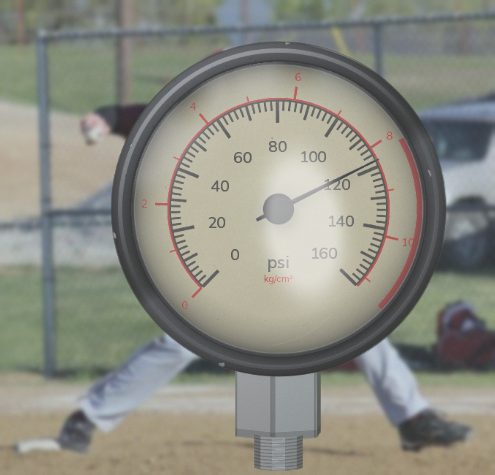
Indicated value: 118 psi
